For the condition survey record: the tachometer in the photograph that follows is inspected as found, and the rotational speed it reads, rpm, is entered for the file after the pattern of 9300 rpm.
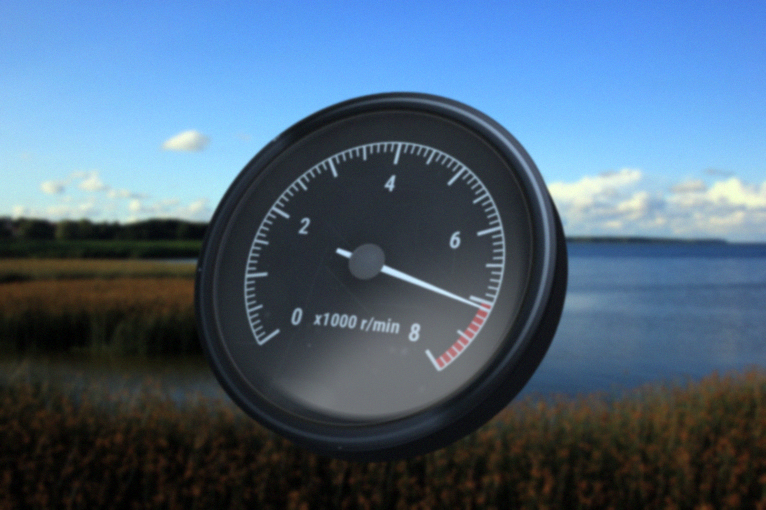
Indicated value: 7100 rpm
